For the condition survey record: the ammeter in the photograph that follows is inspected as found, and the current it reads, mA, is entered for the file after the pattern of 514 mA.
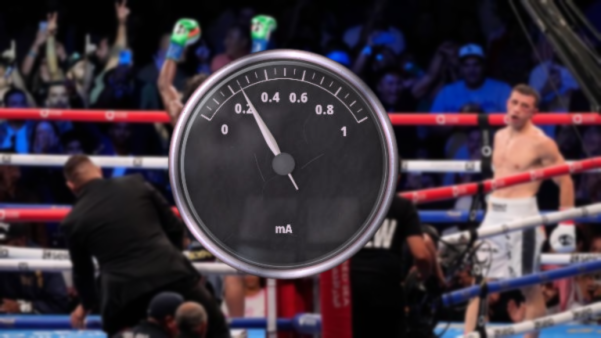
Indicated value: 0.25 mA
